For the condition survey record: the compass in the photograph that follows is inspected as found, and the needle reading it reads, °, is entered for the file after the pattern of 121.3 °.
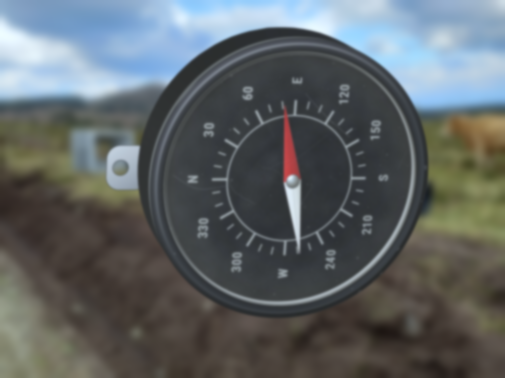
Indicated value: 80 °
